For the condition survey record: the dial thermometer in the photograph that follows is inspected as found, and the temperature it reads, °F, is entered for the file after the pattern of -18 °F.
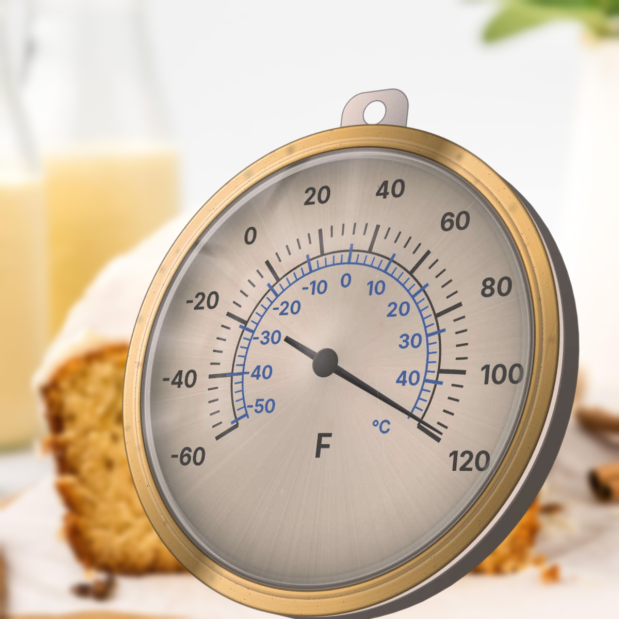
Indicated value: 118 °F
